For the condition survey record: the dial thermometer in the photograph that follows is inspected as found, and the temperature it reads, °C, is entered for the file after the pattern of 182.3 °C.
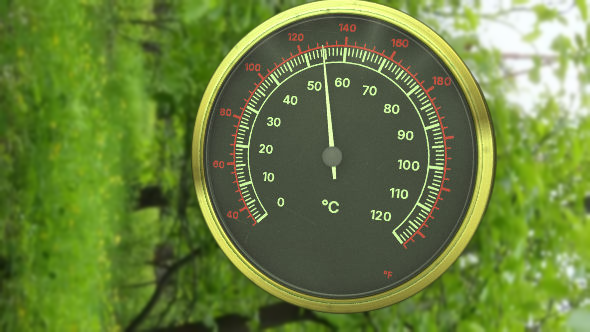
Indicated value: 55 °C
